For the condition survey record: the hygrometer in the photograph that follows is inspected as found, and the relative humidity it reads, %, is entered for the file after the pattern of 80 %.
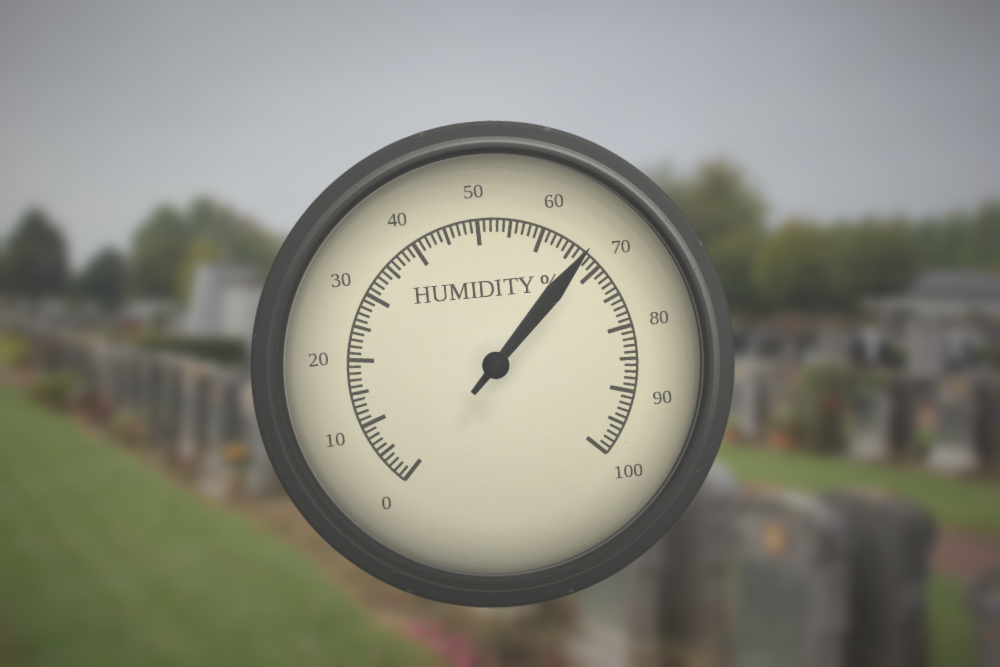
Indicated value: 67 %
